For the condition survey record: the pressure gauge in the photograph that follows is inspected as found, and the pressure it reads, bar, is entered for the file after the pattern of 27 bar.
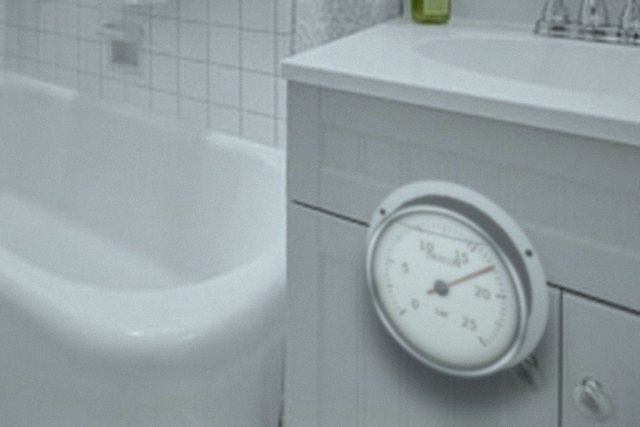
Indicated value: 17.5 bar
